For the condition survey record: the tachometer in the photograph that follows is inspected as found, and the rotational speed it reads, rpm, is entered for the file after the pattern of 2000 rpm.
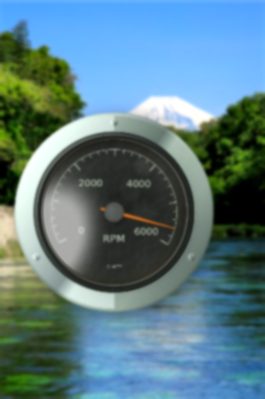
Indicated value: 5600 rpm
